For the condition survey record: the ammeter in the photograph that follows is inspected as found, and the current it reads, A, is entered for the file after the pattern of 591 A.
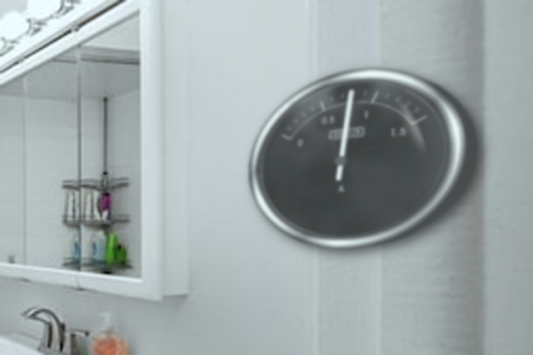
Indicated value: 0.8 A
